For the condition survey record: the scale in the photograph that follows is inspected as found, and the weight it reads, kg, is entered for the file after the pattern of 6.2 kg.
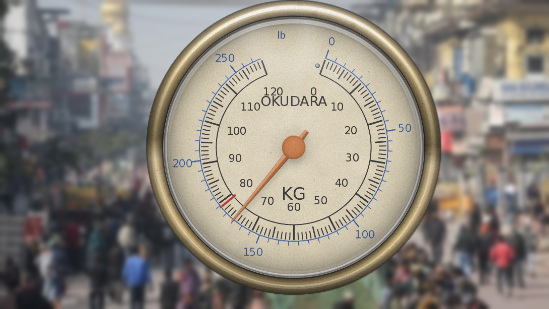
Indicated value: 75 kg
